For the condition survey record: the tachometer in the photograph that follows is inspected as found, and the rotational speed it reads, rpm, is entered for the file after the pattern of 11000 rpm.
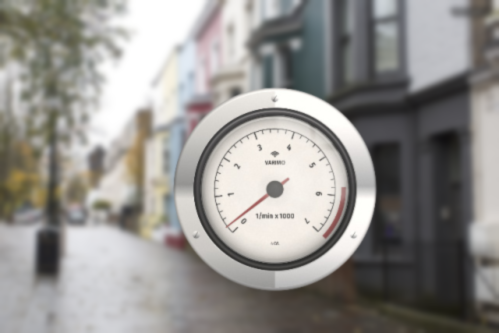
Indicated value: 200 rpm
